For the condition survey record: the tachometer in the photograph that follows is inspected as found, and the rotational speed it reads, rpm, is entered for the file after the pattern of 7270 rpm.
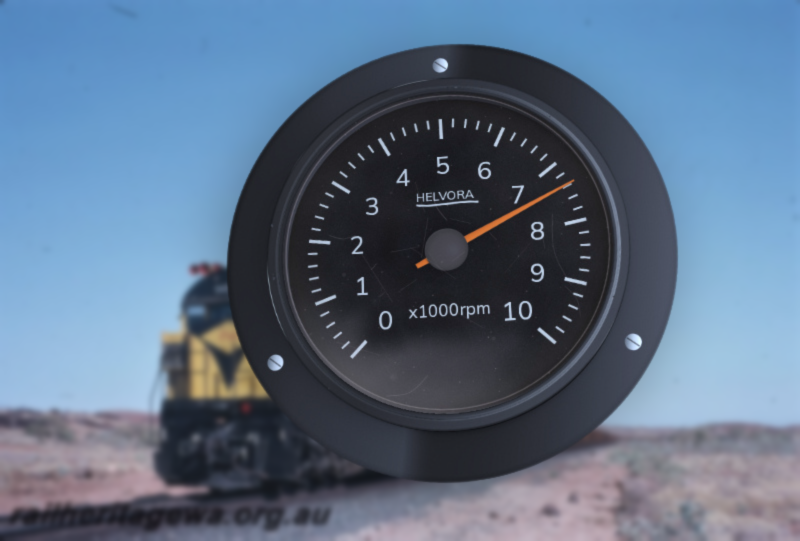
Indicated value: 7400 rpm
